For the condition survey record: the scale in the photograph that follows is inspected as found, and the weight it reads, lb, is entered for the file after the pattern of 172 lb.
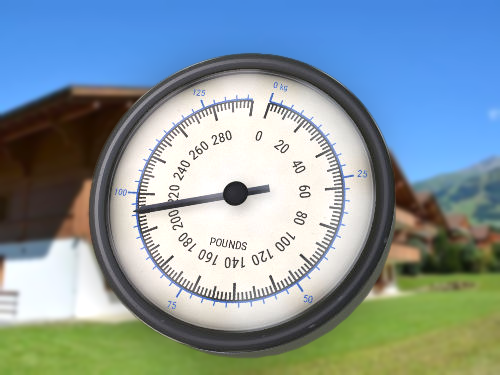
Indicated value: 210 lb
